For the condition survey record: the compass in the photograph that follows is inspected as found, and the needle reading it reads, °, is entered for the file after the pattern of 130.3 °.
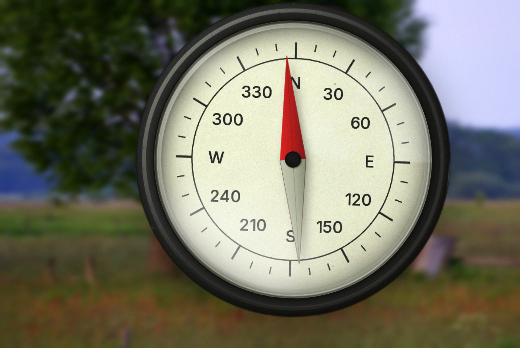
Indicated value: 355 °
